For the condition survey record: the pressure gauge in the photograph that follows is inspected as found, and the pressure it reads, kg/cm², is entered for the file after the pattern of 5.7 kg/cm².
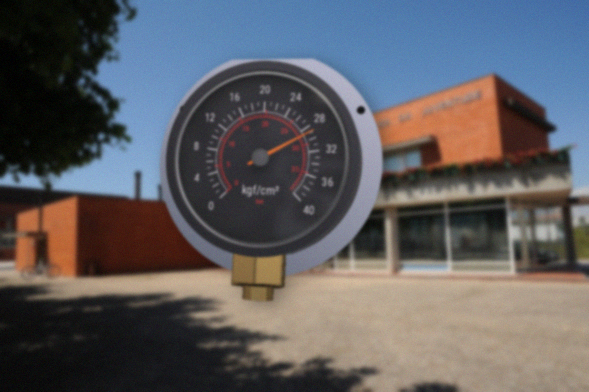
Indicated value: 29 kg/cm²
